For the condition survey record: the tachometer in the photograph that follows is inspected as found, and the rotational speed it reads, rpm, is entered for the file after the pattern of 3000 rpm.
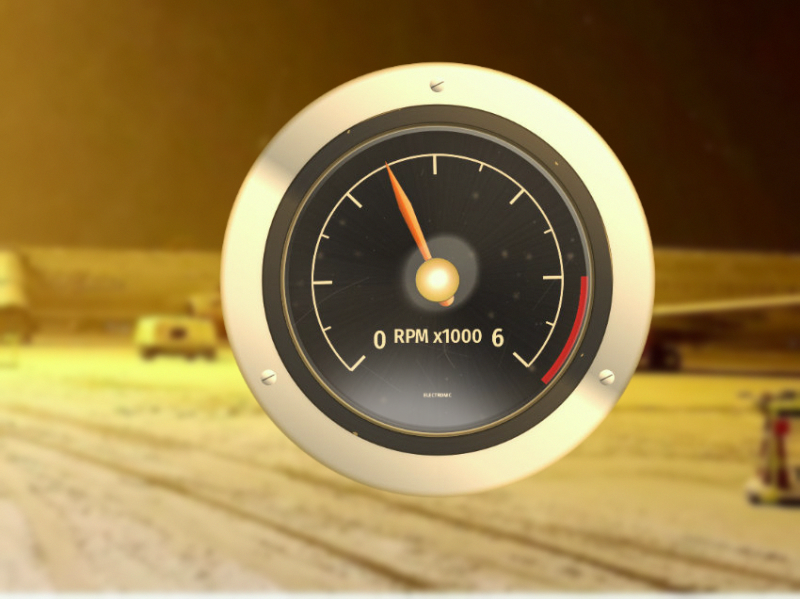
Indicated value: 2500 rpm
